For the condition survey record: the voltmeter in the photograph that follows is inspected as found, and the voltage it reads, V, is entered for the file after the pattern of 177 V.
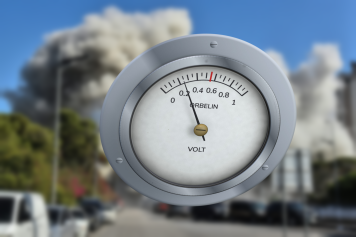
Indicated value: 0.25 V
